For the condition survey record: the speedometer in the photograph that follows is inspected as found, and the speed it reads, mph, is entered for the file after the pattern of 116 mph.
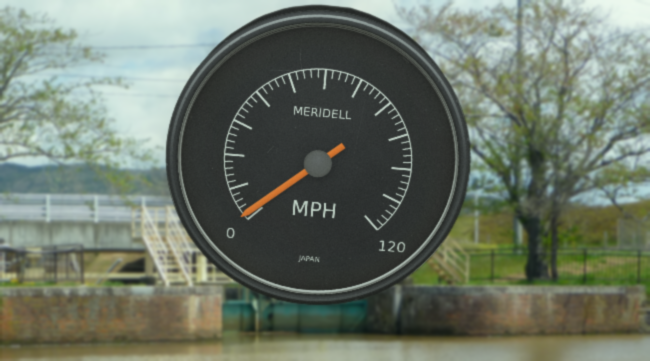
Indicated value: 2 mph
